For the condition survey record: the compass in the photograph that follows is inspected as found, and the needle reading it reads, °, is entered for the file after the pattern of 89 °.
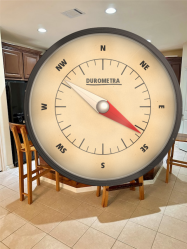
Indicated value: 125 °
